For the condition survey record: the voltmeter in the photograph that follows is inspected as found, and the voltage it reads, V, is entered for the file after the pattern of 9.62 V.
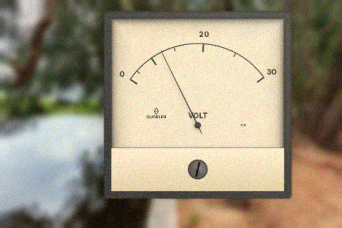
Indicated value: 12.5 V
